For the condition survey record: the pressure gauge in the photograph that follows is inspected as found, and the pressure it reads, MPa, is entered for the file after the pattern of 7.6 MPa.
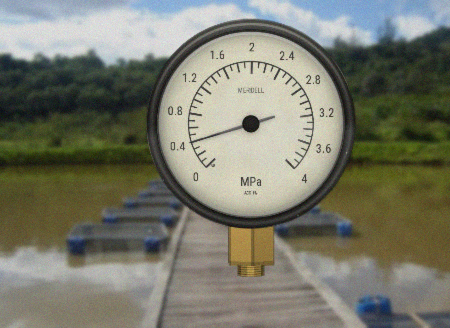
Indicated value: 0.4 MPa
